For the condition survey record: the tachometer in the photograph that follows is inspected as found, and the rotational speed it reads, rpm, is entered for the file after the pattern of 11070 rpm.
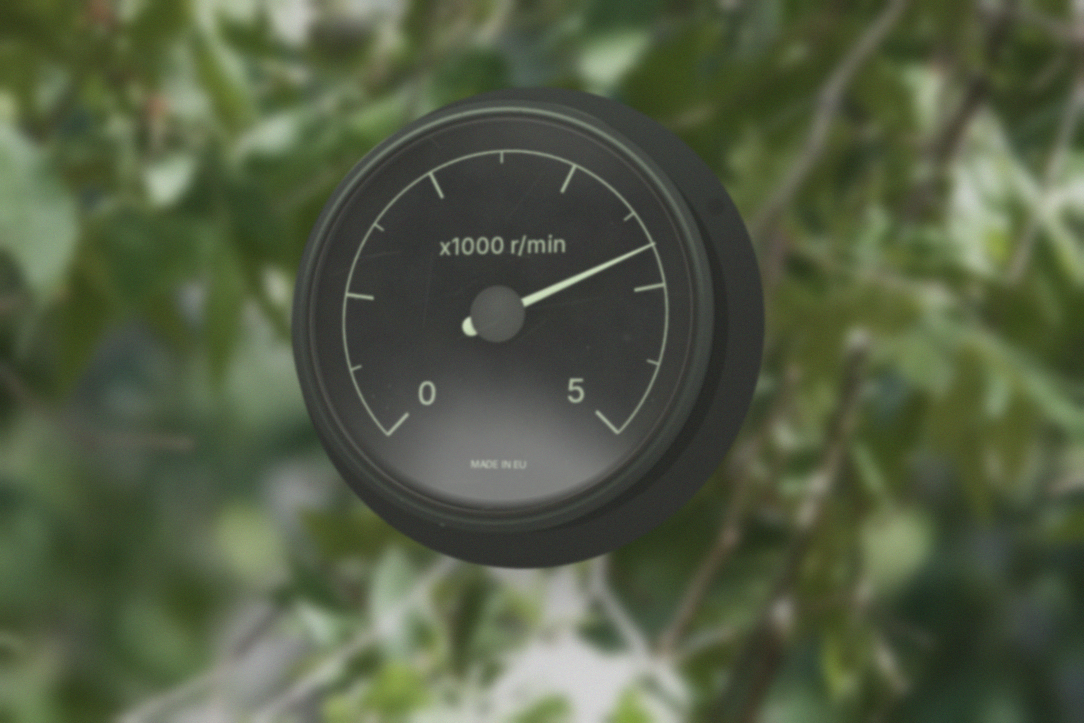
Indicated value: 3750 rpm
